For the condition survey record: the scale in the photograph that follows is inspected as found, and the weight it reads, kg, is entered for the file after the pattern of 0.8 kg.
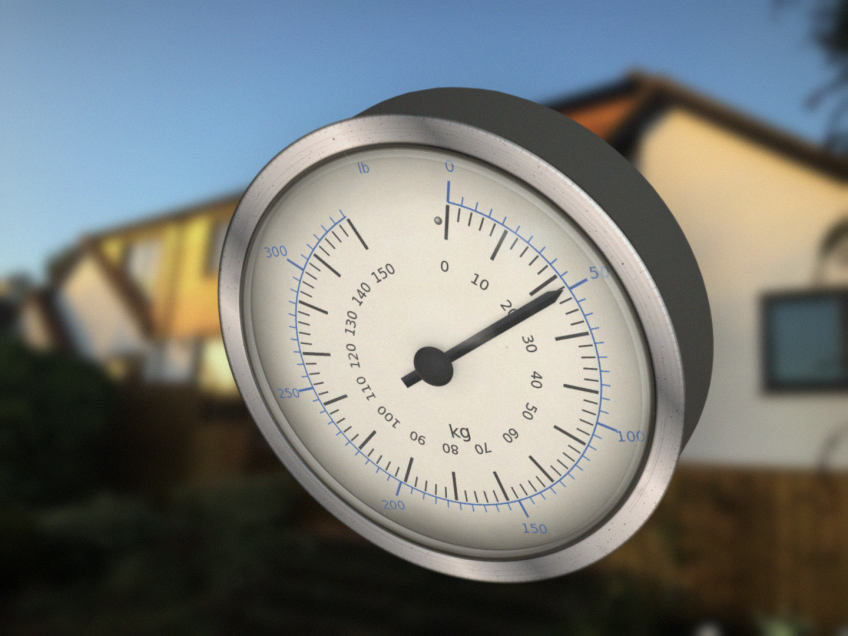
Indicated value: 22 kg
